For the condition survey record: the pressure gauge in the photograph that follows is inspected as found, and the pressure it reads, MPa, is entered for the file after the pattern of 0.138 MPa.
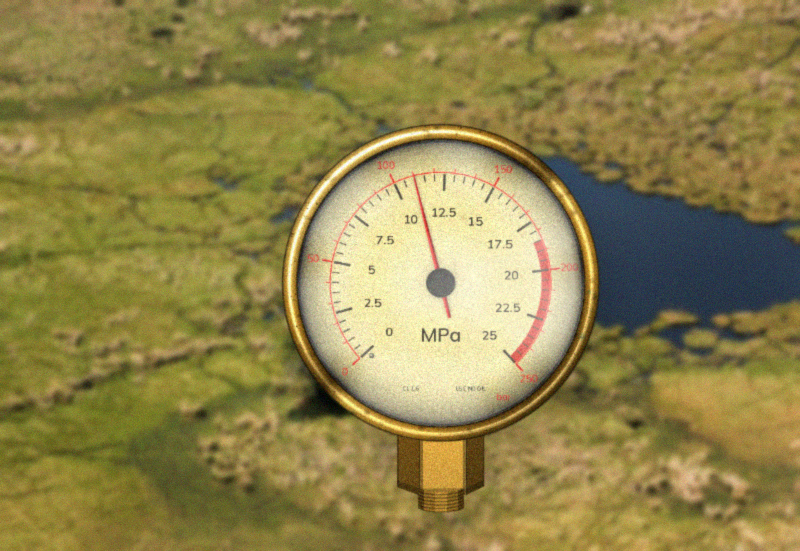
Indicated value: 11 MPa
